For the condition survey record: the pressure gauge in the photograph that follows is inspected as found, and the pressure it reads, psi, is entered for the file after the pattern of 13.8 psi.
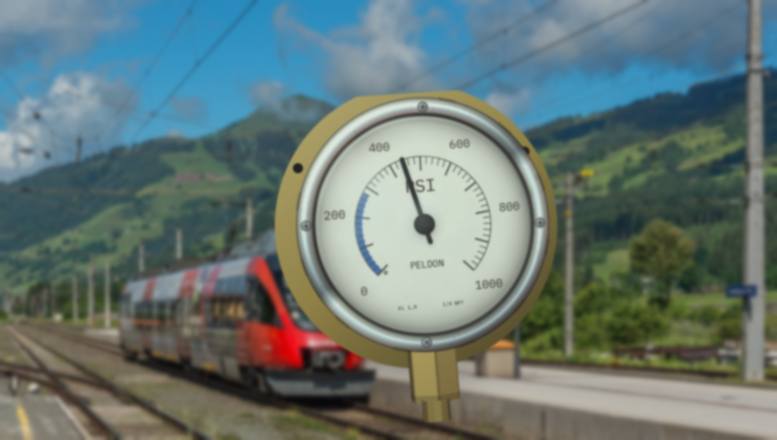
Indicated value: 440 psi
